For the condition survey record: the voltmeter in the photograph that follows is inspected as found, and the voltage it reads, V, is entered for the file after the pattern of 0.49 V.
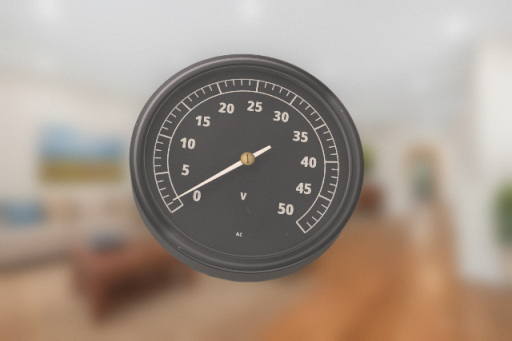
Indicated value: 1 V
